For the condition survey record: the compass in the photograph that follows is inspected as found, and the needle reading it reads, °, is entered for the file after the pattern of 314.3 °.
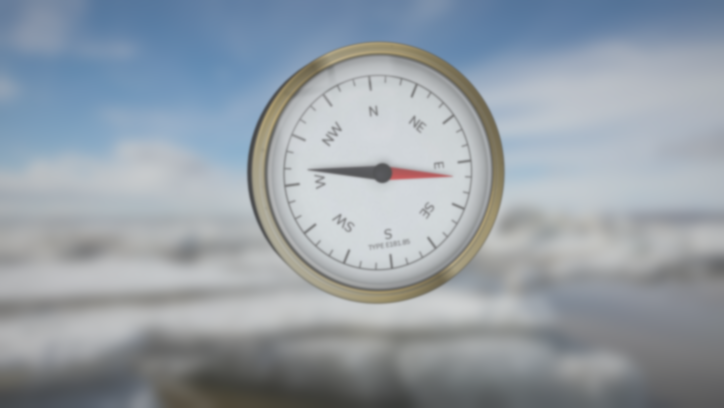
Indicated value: 100 °
